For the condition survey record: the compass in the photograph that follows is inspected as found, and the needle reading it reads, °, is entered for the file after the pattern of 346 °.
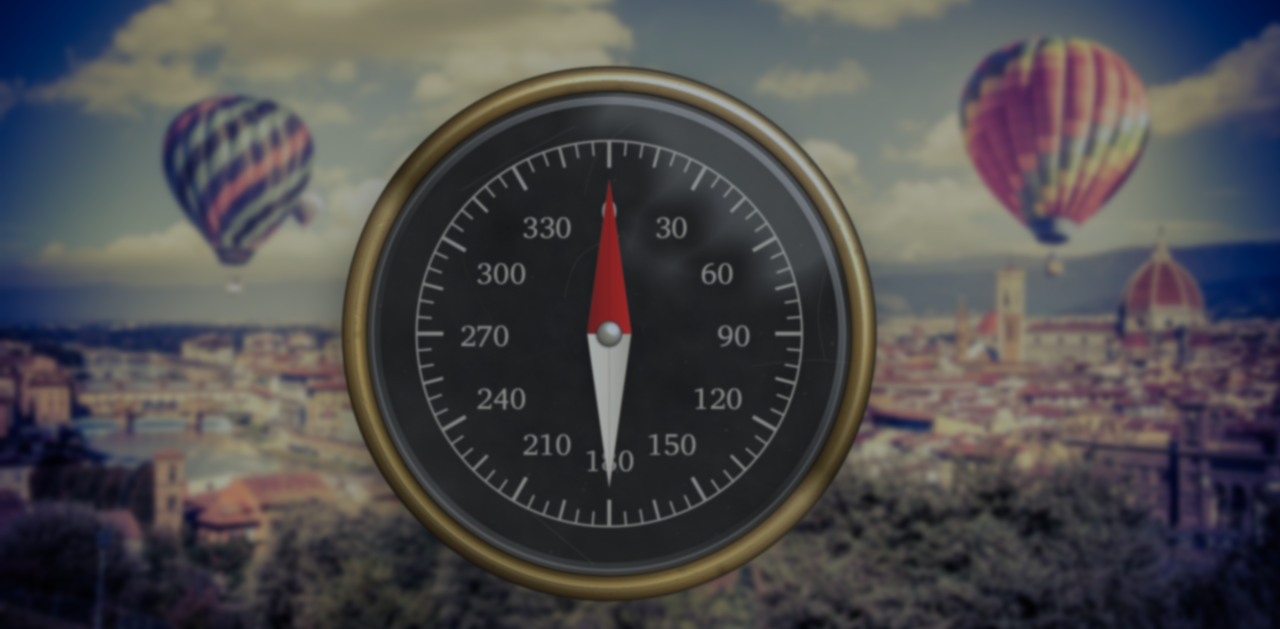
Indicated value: 0 °
